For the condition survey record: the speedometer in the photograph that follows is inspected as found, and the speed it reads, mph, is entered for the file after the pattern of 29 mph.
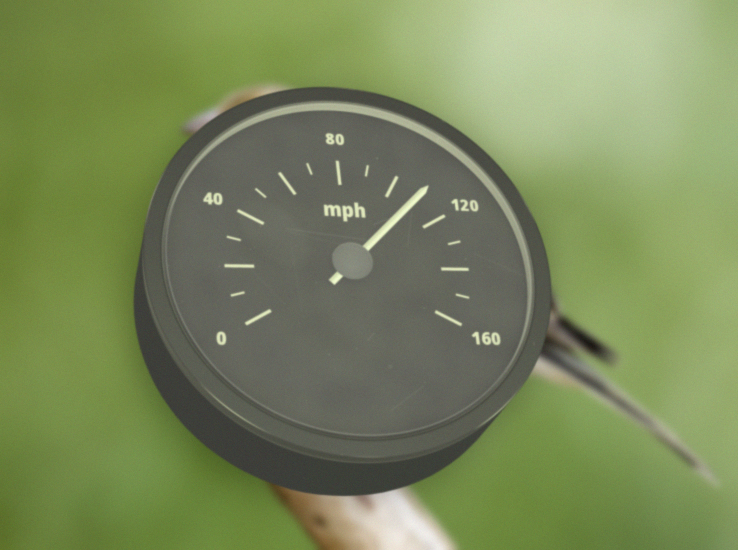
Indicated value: 110 mph
